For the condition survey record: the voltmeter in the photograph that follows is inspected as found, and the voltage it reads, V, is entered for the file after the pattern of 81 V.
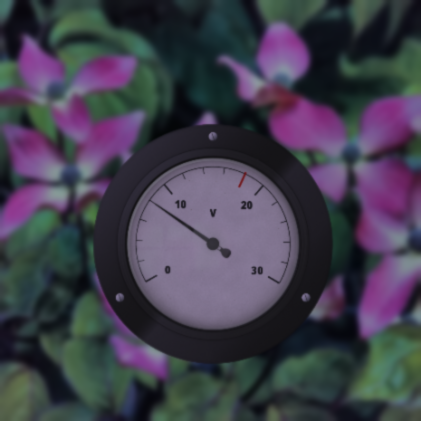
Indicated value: 8 V
